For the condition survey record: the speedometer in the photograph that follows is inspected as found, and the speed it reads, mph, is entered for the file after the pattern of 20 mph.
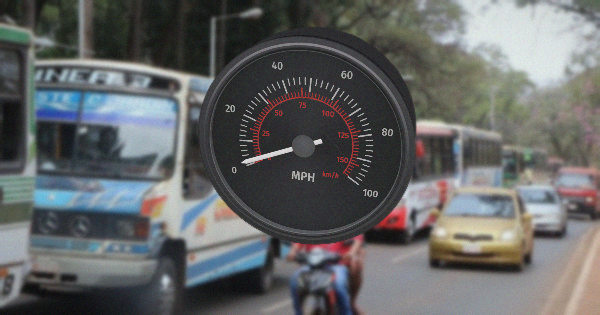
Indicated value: 2 mph
